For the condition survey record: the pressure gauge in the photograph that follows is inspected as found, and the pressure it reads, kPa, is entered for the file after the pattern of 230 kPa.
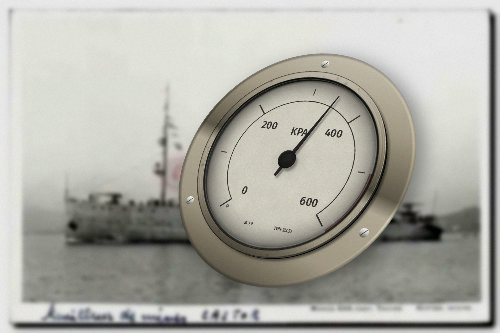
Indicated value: 350 kPa
